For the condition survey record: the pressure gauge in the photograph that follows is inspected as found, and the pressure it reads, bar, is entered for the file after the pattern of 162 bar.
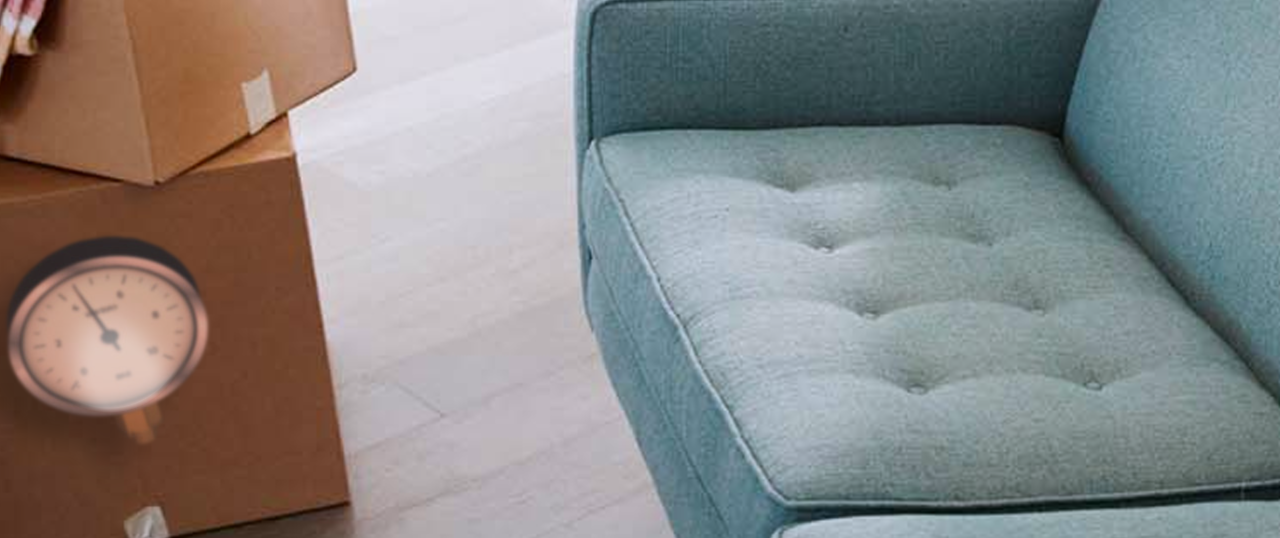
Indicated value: 4.5 bar
